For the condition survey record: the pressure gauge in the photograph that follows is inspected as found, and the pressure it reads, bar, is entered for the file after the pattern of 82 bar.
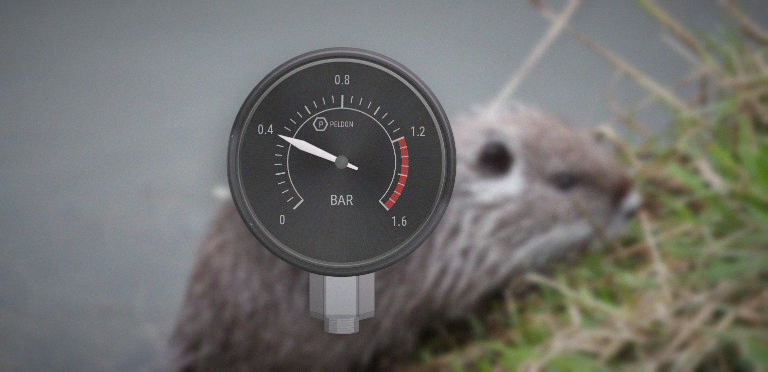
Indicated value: 0.4 bar
